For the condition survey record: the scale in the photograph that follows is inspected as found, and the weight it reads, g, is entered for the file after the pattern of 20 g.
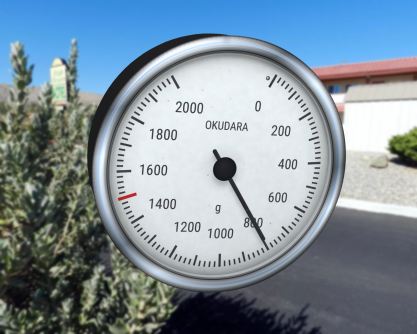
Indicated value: 800 g
